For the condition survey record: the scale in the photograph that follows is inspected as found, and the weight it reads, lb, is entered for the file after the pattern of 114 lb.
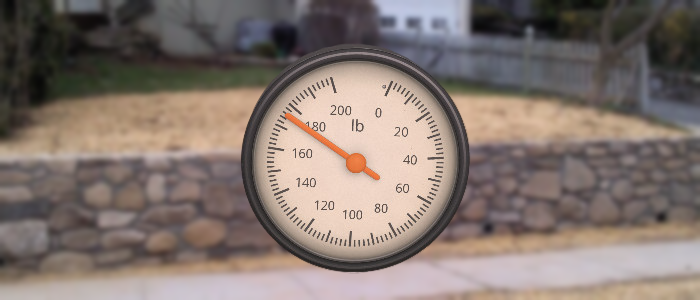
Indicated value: 176 lb
